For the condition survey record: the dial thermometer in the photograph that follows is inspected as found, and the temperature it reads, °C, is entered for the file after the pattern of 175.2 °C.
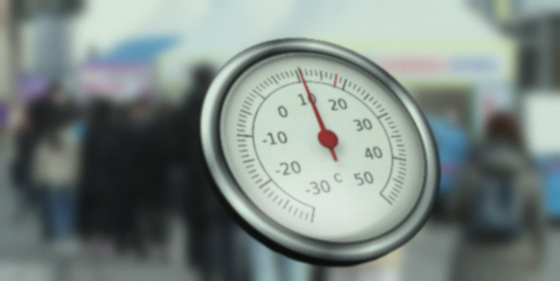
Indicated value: 10 °C
